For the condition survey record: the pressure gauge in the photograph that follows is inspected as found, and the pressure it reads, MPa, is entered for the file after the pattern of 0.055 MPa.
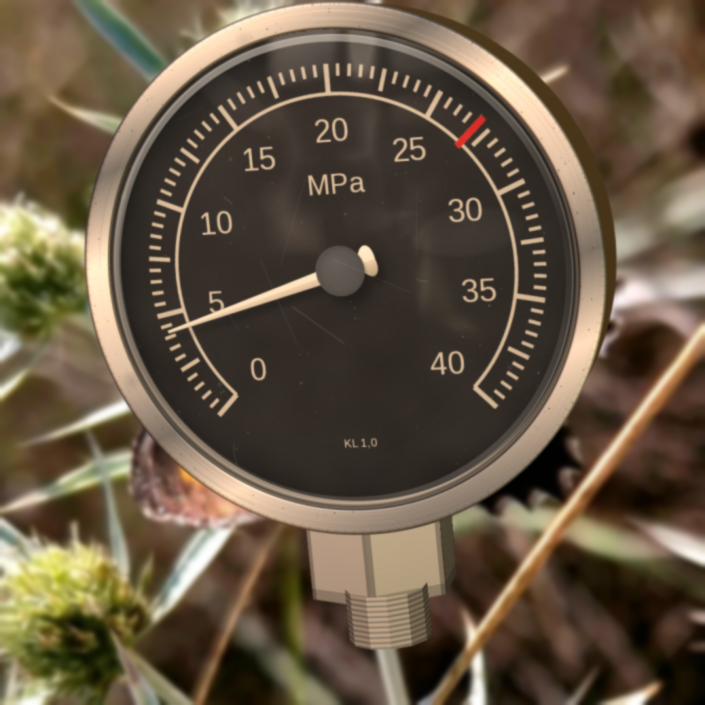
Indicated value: 4.25 MPa
